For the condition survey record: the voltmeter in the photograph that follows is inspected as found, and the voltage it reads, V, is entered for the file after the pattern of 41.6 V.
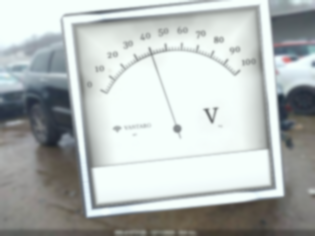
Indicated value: 40 V
